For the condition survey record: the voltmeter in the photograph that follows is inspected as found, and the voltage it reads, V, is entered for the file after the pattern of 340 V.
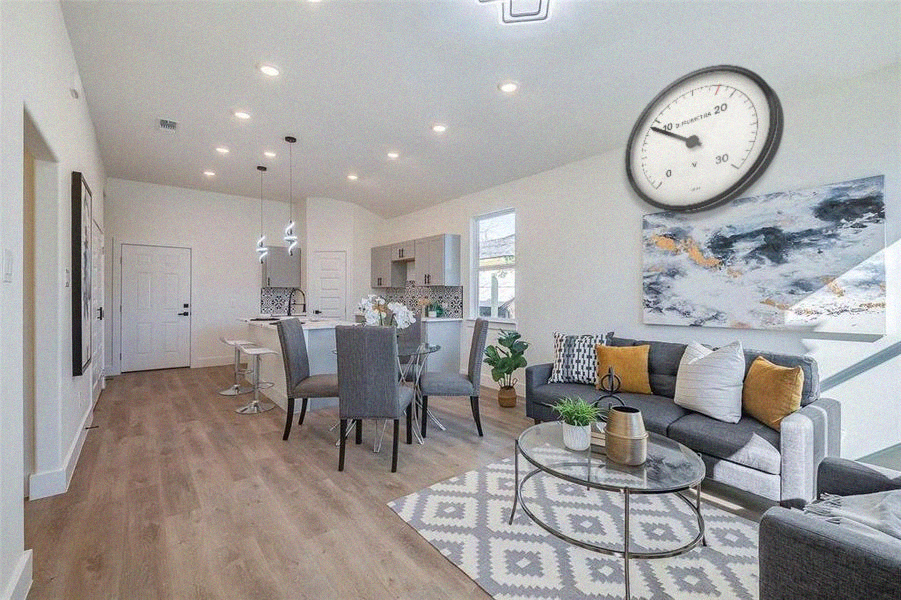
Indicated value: 9 V
